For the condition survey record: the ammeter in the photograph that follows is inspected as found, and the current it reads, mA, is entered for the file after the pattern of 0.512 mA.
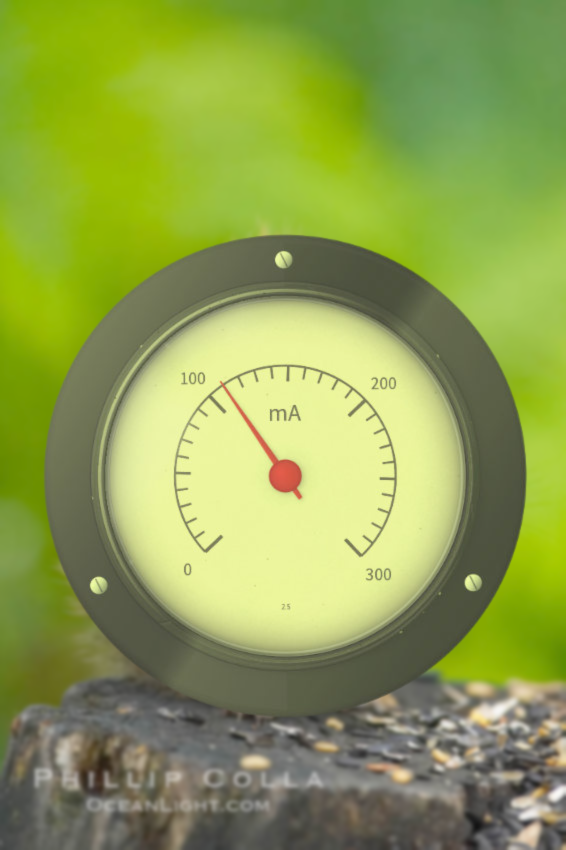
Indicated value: 110 mA
